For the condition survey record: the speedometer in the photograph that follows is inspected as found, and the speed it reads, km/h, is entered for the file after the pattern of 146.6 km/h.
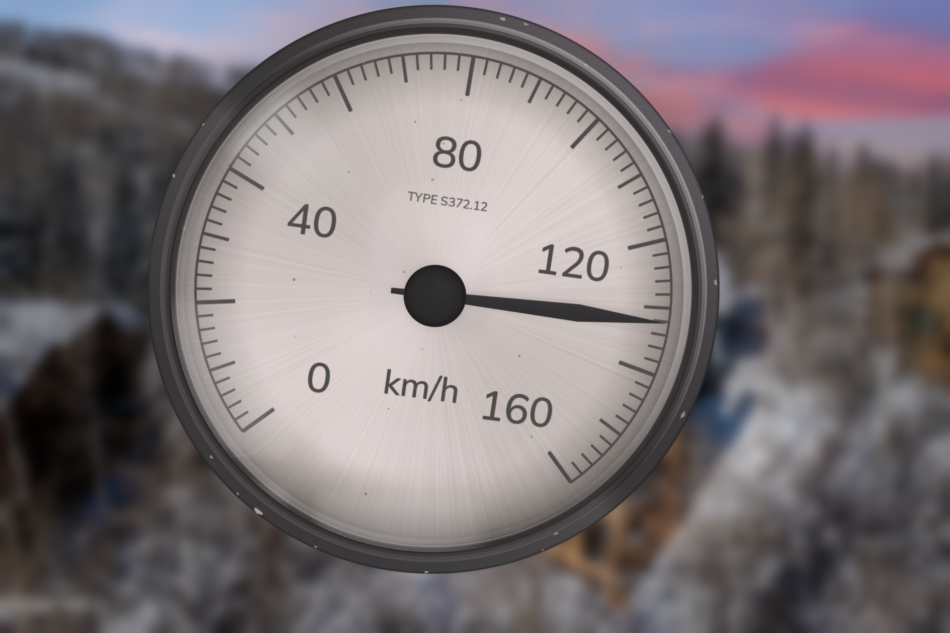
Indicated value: 132 km/h
